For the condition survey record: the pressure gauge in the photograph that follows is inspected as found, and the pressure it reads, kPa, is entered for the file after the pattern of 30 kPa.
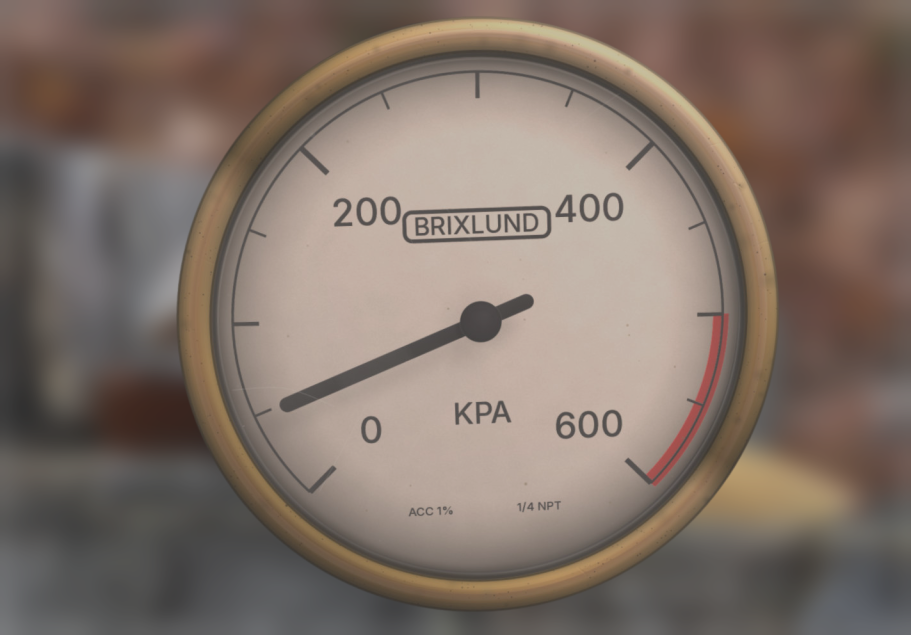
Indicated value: 50 kPa
